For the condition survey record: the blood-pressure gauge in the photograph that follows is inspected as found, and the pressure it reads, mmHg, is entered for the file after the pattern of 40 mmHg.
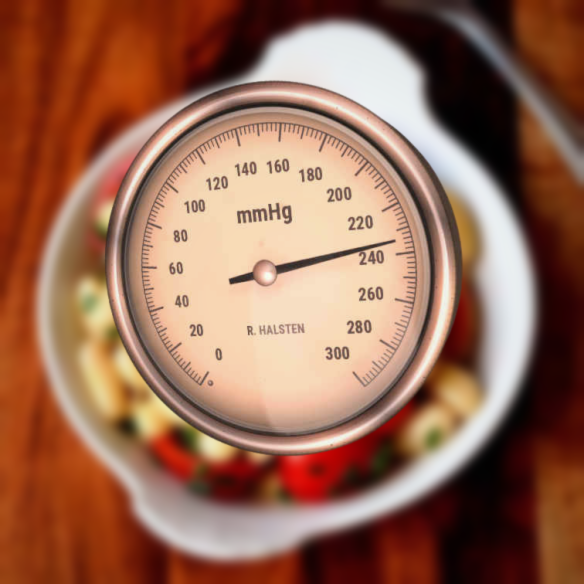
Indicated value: 234 mmHg
